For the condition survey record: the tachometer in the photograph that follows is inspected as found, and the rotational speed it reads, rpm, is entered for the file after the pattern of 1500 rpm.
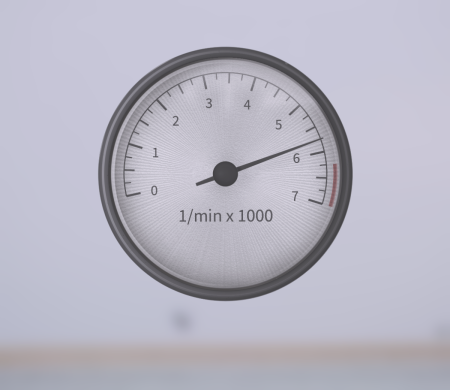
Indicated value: 5750 rpm
